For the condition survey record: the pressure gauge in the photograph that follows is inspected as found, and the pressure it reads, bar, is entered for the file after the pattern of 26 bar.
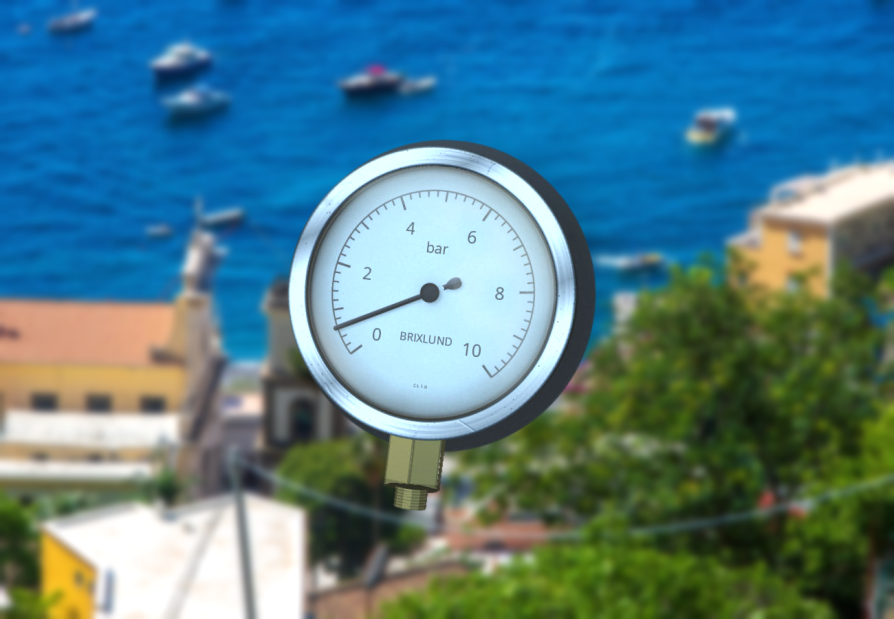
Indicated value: 0.6 bar
